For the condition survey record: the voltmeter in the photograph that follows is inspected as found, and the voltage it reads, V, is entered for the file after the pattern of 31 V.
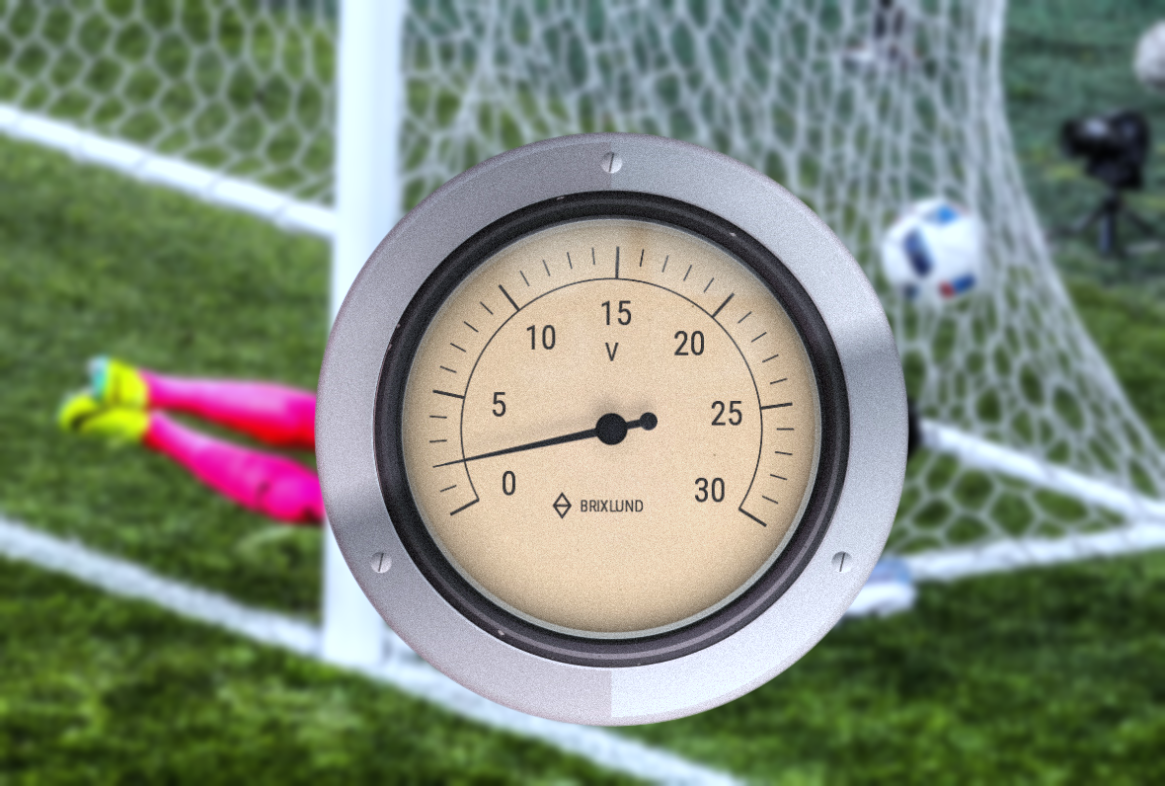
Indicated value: 2 V
